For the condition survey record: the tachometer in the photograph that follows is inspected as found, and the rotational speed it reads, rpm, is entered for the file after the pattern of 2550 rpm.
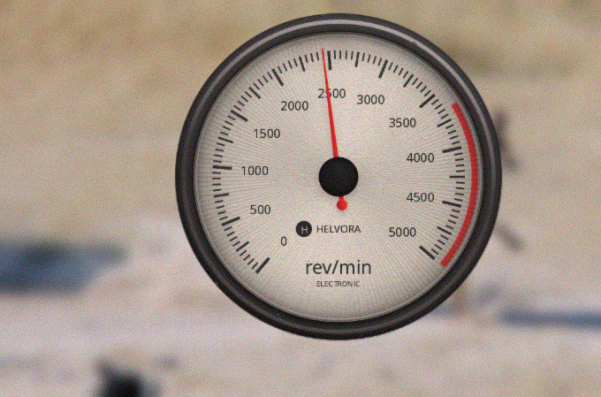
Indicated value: 2450 rpm
